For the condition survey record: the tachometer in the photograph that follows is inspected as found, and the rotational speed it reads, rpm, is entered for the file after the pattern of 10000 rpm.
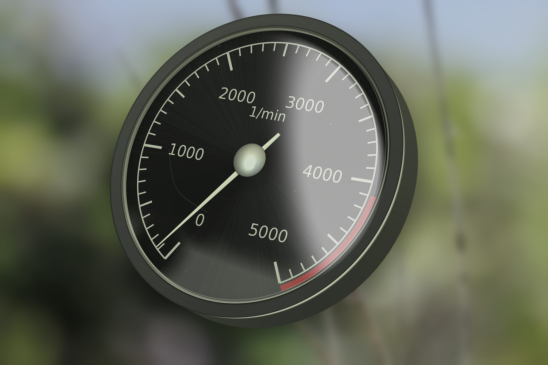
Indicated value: 100 rpm
